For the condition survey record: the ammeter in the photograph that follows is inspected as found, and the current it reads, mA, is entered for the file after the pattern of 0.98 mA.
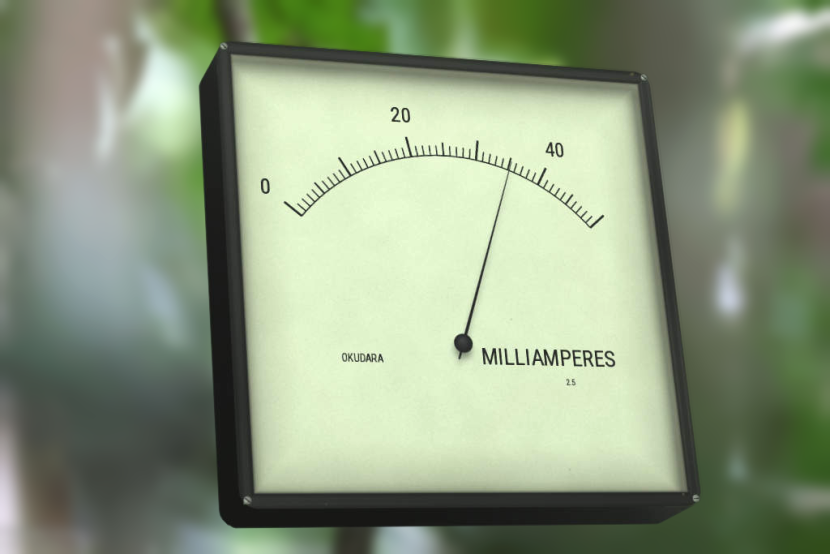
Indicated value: 35 mA
